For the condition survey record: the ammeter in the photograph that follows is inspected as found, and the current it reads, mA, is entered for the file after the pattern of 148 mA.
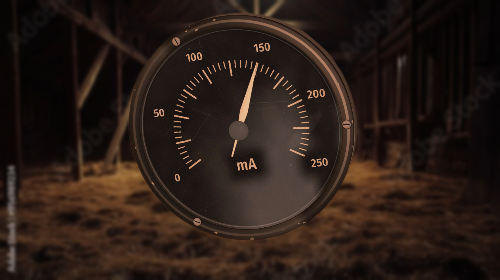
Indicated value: 150 mA
